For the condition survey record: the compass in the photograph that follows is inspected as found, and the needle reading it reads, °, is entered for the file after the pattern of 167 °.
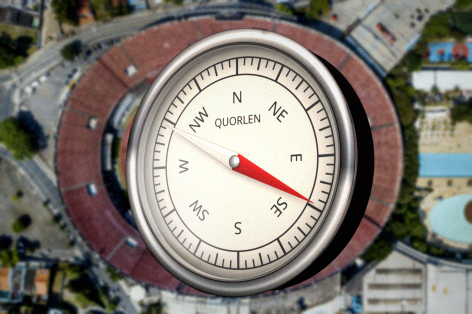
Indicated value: 117.5 °
